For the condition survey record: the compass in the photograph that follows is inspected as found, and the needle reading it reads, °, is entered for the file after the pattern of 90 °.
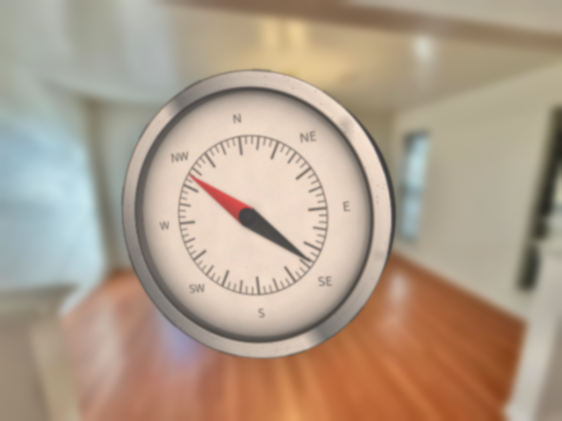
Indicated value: 310 °
